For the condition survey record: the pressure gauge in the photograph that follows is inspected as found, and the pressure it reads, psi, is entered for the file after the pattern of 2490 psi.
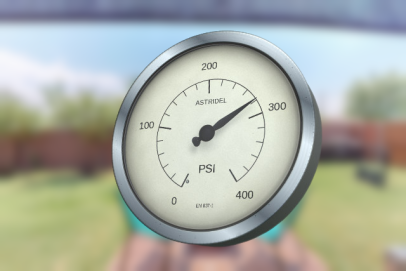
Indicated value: 280 psi
